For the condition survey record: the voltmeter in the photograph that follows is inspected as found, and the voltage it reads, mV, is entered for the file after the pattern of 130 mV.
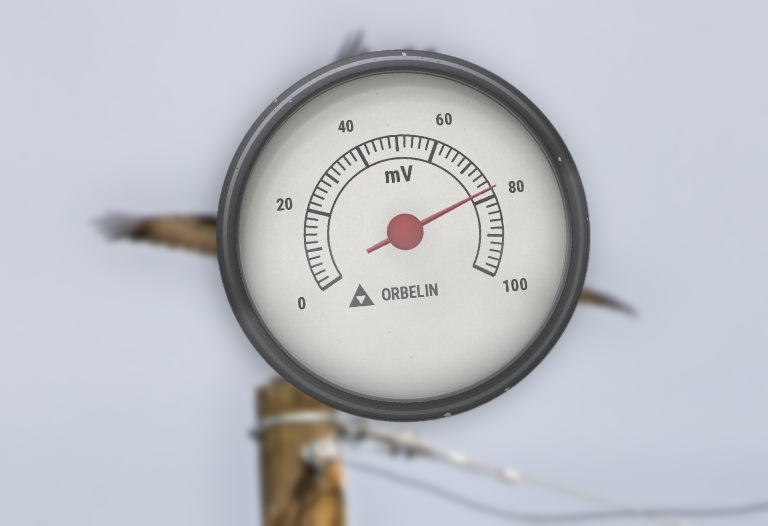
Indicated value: 78 mV
